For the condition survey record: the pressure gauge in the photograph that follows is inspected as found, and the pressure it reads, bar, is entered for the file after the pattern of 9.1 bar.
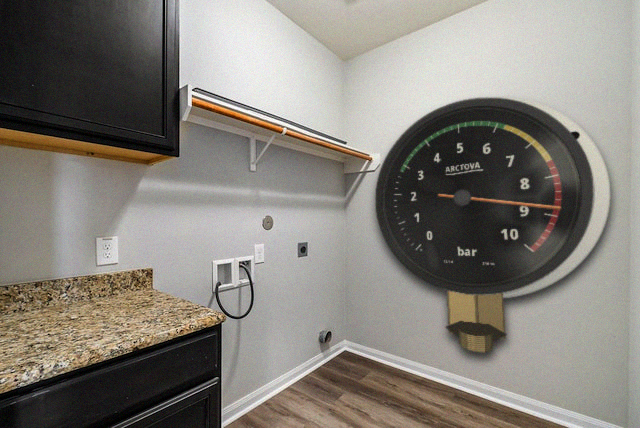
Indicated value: 8.8 bar
